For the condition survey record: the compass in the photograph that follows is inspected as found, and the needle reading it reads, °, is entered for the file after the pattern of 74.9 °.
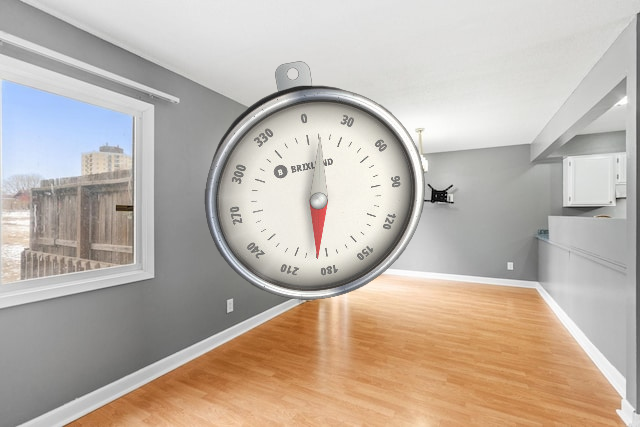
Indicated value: 190 °
